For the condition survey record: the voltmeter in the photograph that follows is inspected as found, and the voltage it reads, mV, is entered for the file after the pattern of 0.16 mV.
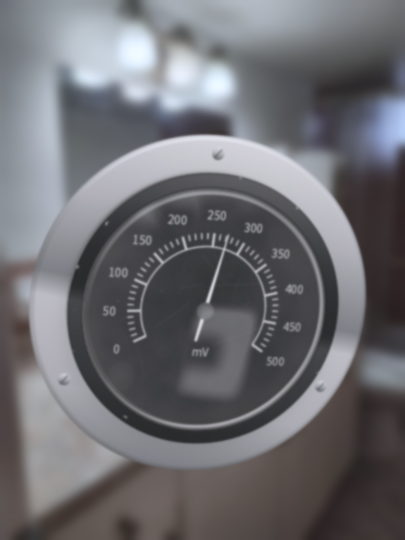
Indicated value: 270 mV
